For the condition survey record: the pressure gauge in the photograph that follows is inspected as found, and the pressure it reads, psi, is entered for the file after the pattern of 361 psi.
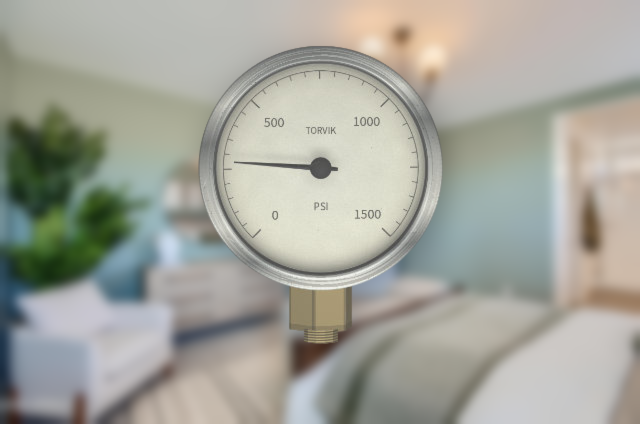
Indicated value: 275 psi
